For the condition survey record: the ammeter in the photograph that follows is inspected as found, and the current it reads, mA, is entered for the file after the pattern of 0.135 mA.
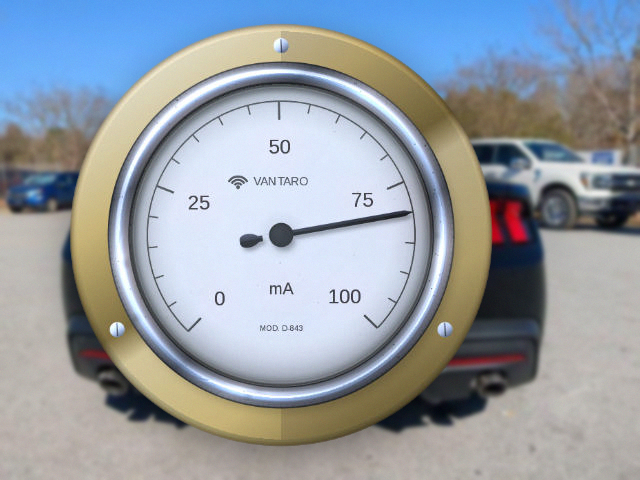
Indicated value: 80 mA
